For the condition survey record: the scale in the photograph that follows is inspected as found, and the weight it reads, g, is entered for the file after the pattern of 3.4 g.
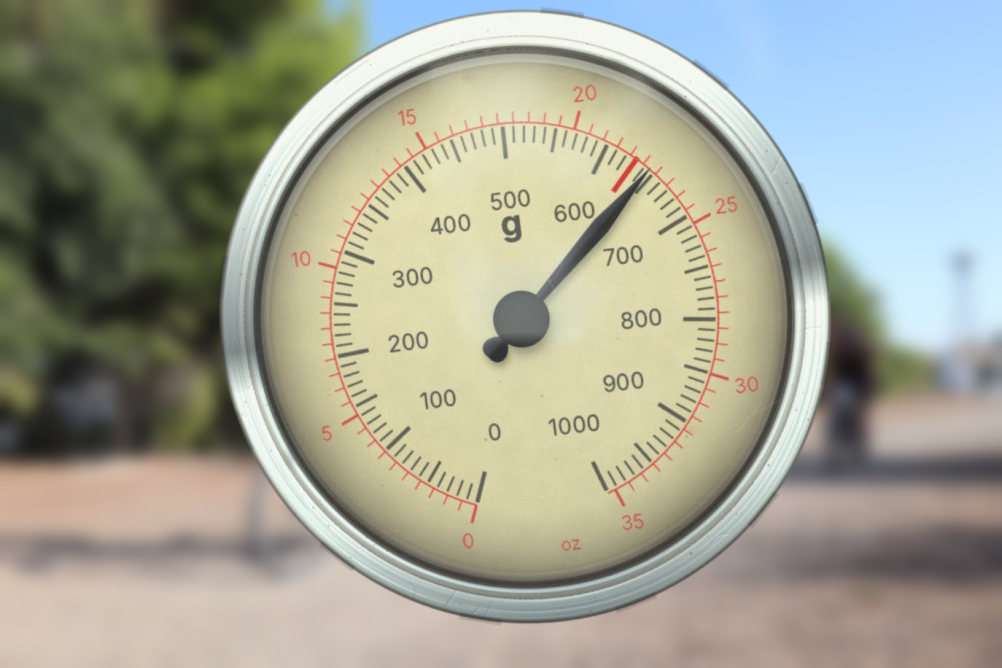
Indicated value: 645 g
